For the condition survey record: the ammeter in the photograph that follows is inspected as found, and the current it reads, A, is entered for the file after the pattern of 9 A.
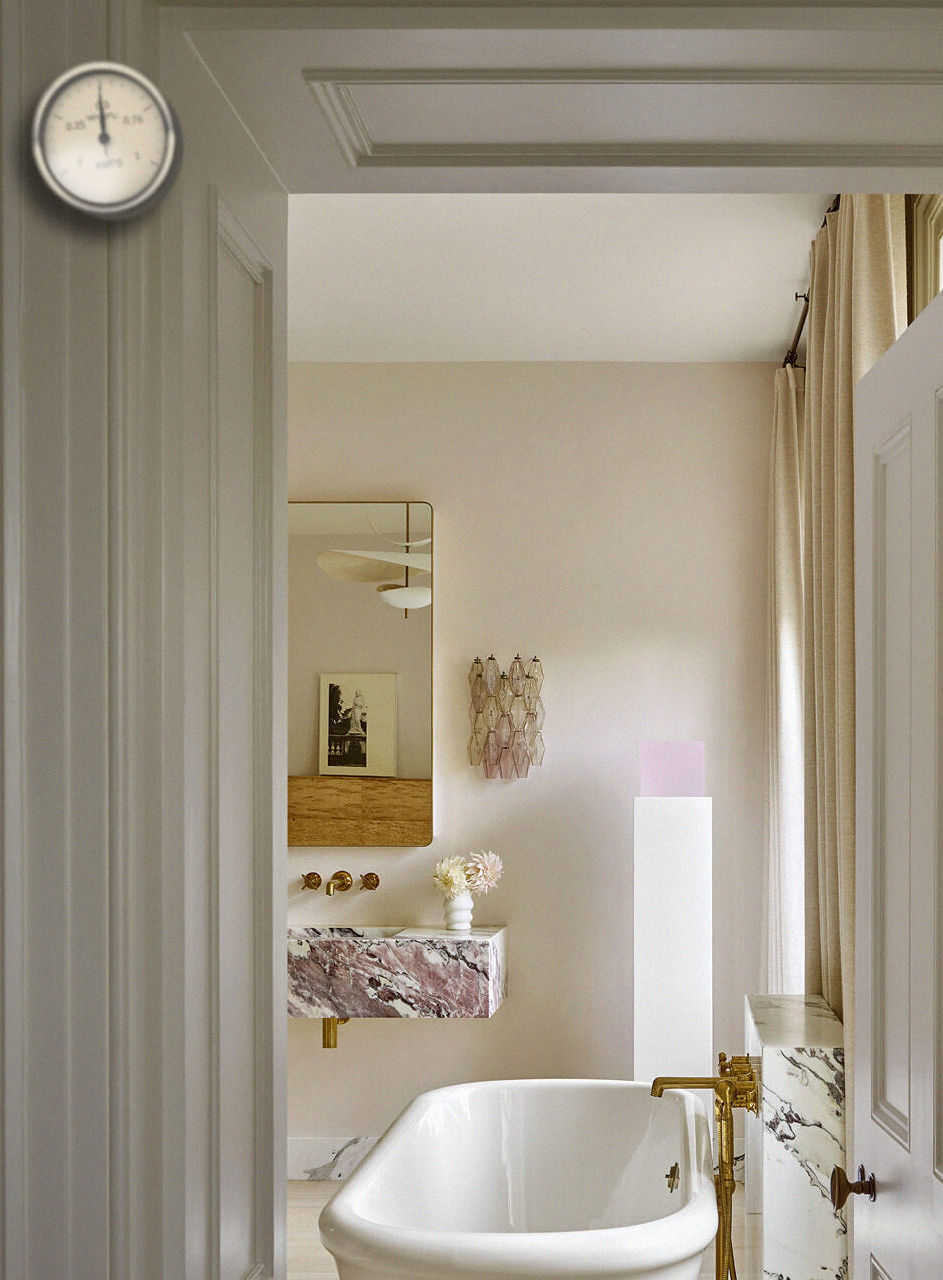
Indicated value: 0.5 A
